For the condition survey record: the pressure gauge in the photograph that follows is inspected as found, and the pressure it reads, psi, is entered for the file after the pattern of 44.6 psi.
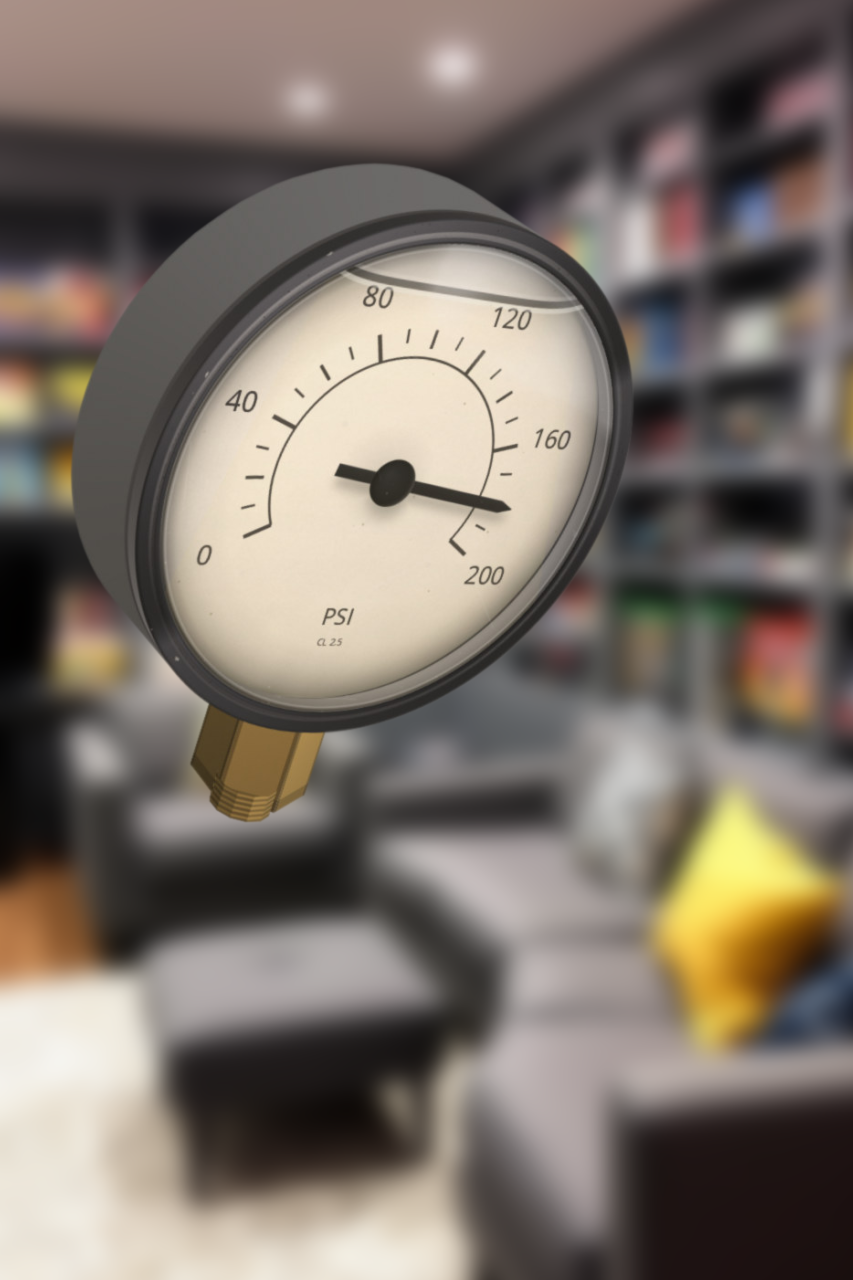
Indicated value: 180 psi
